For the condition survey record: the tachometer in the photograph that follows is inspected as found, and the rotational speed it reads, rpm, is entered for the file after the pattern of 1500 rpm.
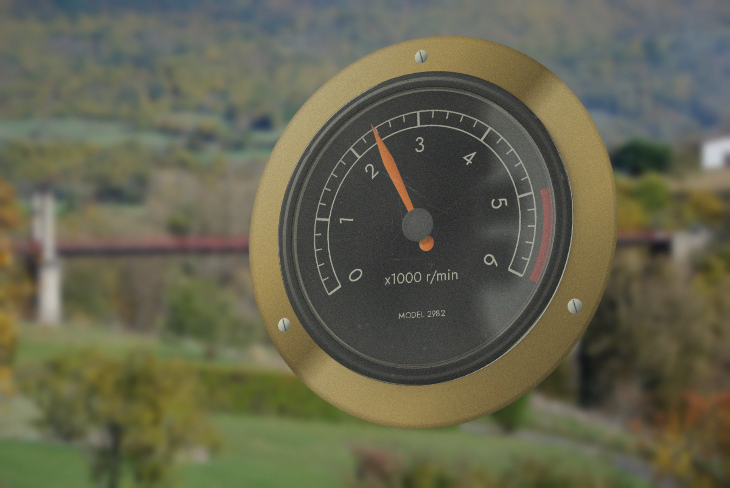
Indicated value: 2400 rpm
